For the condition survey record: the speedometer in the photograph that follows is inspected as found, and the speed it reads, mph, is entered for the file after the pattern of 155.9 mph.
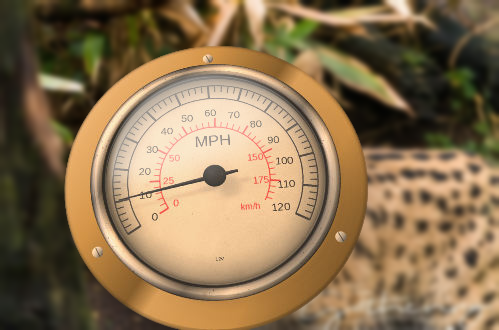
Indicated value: 10 mph
